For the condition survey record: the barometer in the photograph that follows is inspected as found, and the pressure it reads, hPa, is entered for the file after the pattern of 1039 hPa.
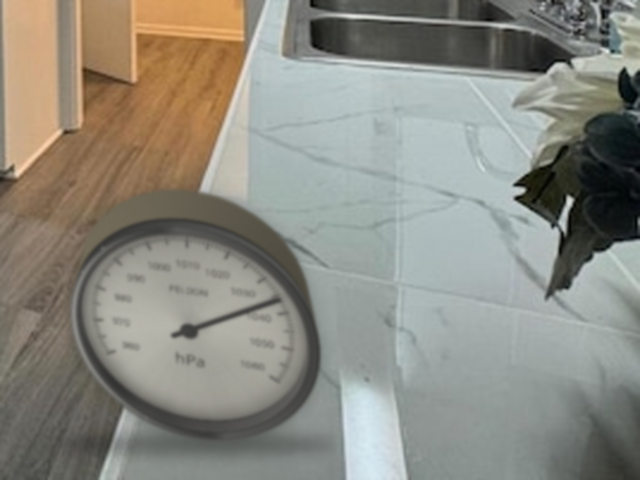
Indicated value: 1035 hPa
